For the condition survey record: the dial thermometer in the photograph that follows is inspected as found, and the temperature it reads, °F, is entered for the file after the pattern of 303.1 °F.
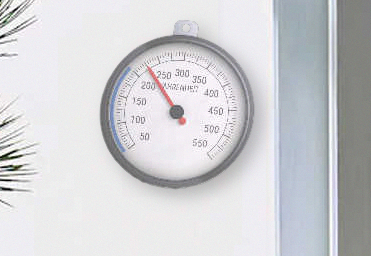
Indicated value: 225 °F
